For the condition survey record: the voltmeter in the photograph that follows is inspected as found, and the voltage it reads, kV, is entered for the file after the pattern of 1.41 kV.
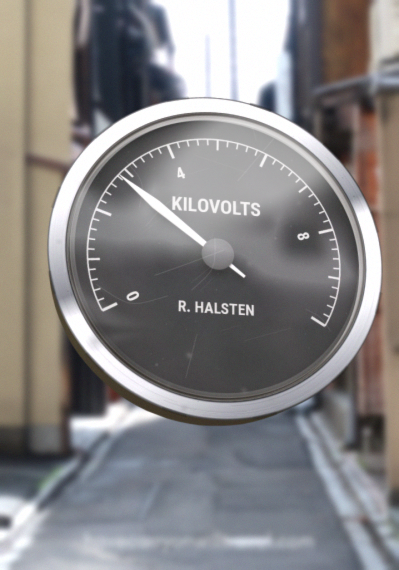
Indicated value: 2.8 kV
